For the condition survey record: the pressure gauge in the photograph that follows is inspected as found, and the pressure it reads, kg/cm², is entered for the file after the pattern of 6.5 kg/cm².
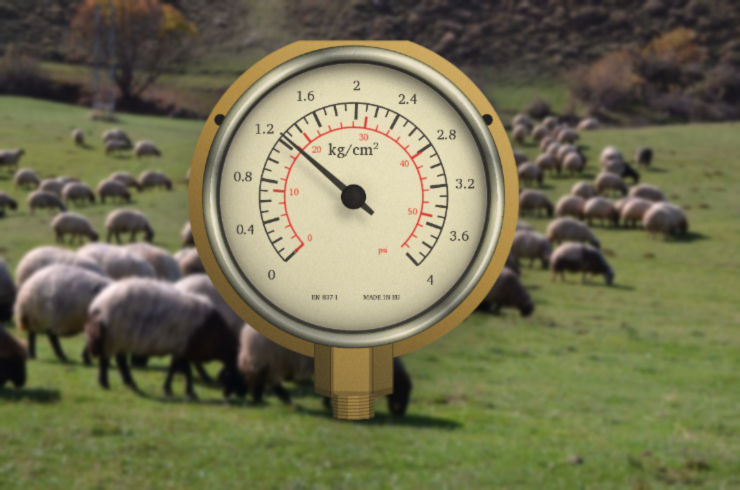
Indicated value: 1.25 kg/cm²
